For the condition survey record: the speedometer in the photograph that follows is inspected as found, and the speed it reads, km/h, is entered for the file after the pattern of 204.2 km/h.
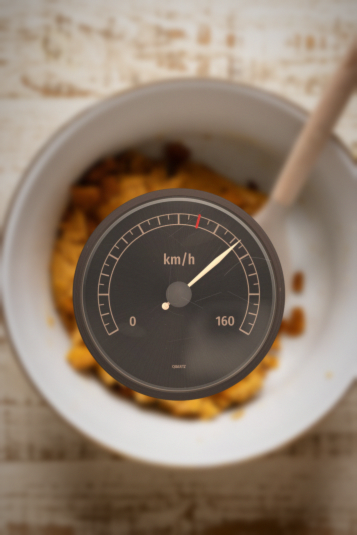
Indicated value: 112.5 km/h
